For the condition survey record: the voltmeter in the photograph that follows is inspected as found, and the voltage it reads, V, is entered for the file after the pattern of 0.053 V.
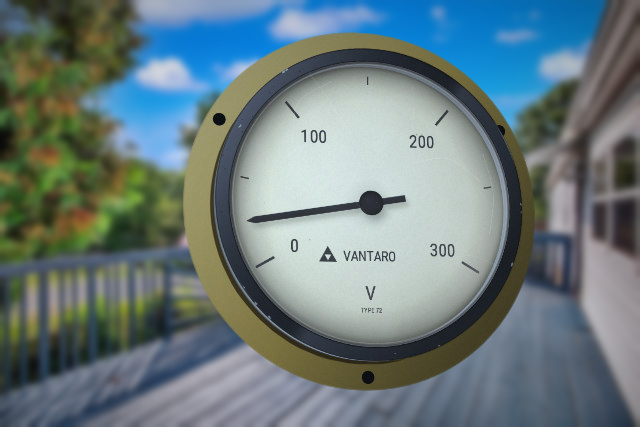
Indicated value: 25 V
